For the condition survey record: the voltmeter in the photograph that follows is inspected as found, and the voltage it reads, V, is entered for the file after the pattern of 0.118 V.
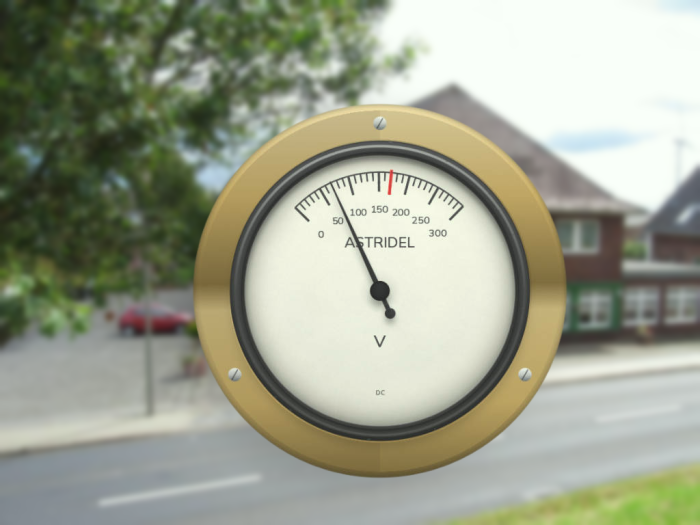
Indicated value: 70 V
